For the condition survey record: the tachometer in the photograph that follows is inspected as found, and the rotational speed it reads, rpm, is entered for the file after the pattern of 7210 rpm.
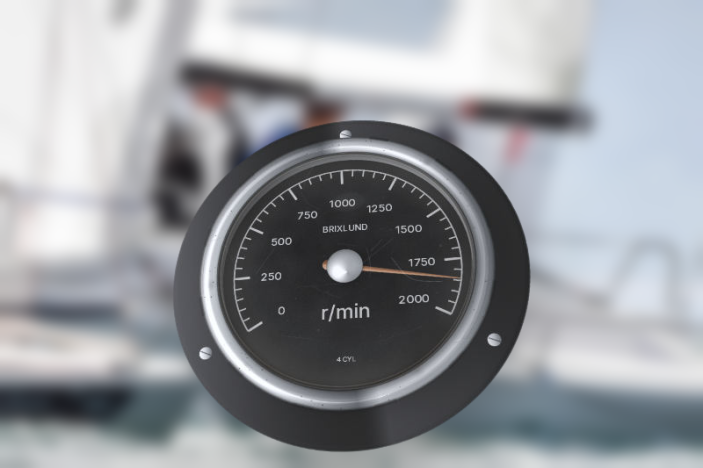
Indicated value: 1850 rpm
